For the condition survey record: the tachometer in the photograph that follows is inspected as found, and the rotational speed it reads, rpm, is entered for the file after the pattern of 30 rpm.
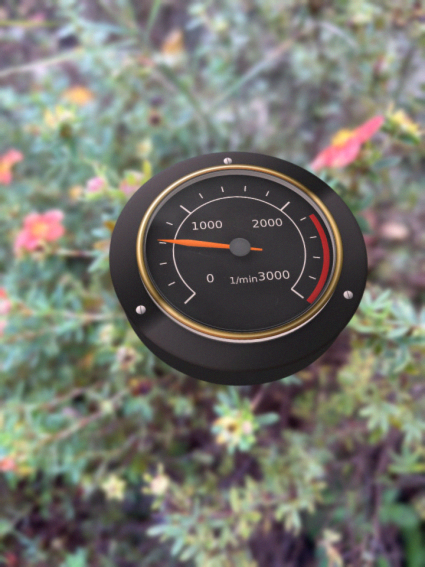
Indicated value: 600 rpm
